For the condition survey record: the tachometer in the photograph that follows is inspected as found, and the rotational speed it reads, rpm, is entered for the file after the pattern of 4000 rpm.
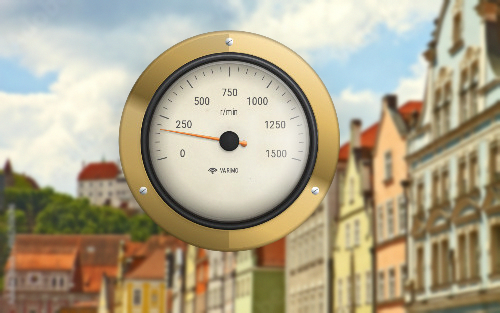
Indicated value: 175 rpm
